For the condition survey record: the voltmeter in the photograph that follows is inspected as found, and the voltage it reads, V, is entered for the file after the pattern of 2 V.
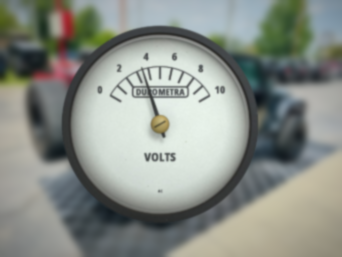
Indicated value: 3.5 V
